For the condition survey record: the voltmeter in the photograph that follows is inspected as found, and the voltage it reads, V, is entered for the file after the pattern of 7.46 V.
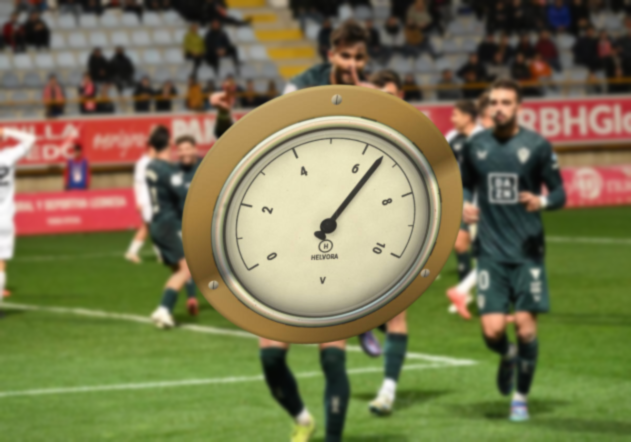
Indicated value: 6.5 V
